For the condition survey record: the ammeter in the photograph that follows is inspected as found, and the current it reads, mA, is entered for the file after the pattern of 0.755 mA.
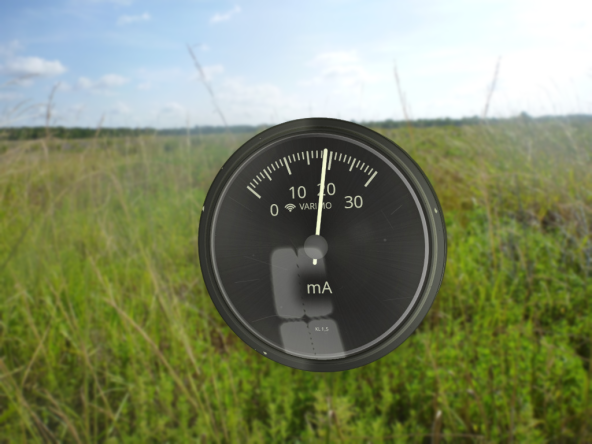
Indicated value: 19 mA
